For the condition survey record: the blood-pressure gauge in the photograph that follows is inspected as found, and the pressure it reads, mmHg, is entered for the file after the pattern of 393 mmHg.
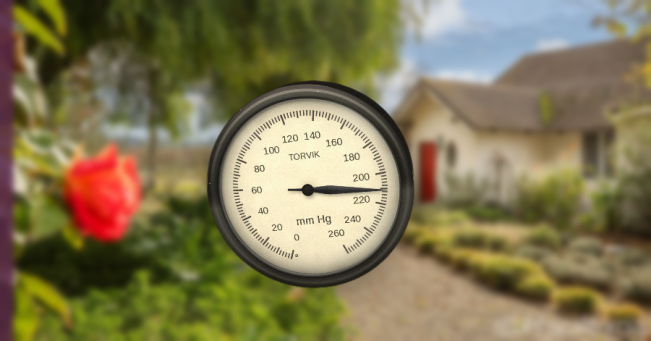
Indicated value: 210 mmHg
